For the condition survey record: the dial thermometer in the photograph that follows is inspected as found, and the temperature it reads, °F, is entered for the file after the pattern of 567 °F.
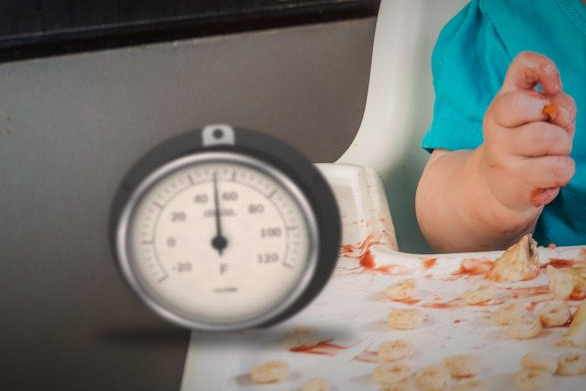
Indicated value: 52 °F
